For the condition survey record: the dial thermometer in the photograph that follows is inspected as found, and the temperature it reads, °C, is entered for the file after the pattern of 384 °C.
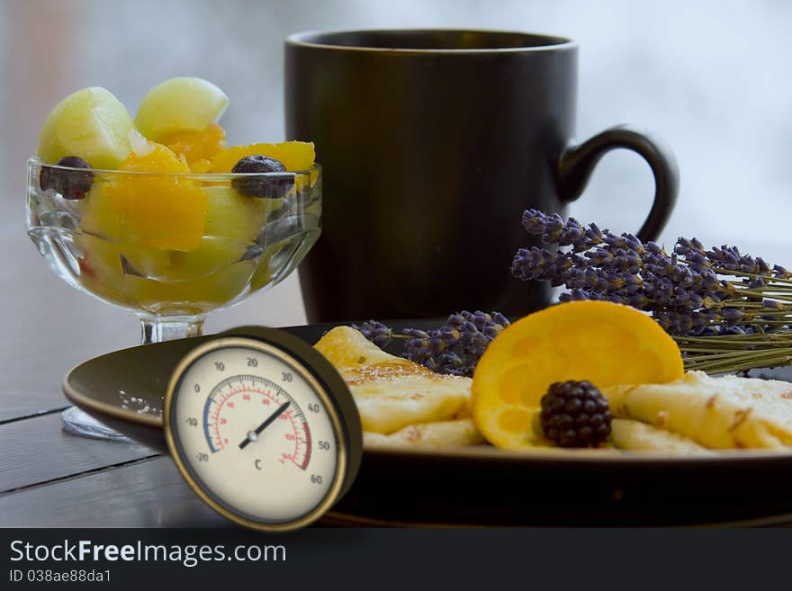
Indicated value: 35 °C
